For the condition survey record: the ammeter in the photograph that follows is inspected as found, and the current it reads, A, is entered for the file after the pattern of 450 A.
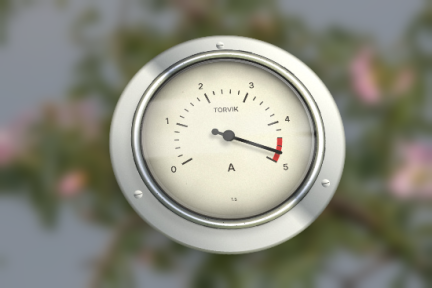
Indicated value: 4.8 A
